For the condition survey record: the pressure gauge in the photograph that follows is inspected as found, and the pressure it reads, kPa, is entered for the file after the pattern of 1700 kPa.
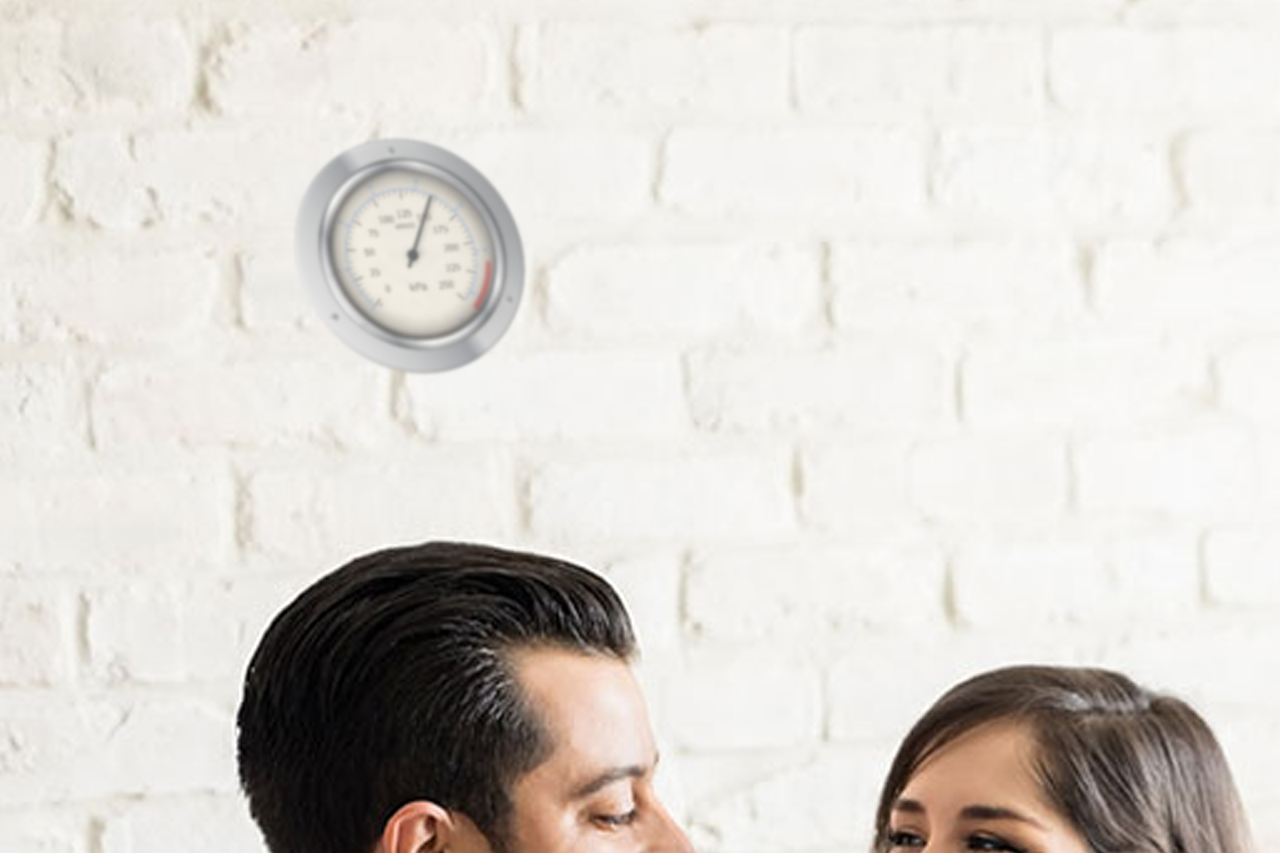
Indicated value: 150 kPa
